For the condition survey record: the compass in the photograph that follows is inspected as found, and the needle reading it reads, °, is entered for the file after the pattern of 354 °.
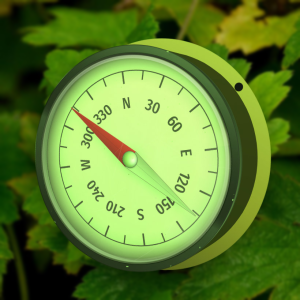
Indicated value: 315 °
